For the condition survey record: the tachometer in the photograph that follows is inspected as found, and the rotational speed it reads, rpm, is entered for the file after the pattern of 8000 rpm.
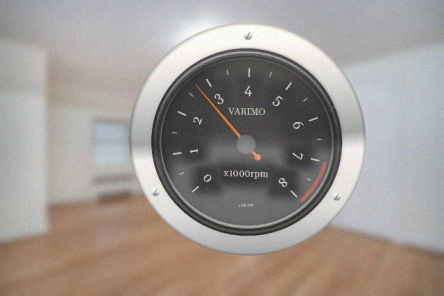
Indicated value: 2750 rpm
